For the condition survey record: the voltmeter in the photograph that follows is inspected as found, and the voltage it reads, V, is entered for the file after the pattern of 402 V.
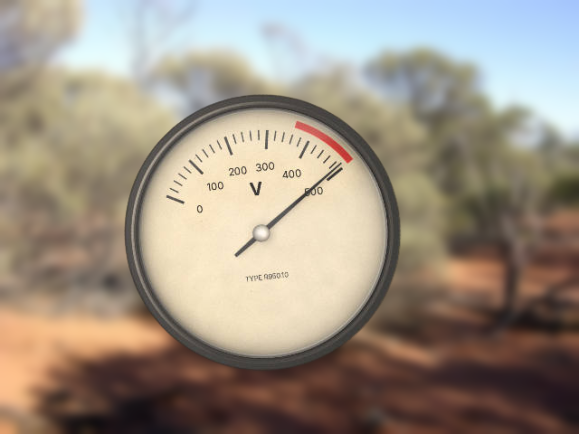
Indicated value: 490 V
